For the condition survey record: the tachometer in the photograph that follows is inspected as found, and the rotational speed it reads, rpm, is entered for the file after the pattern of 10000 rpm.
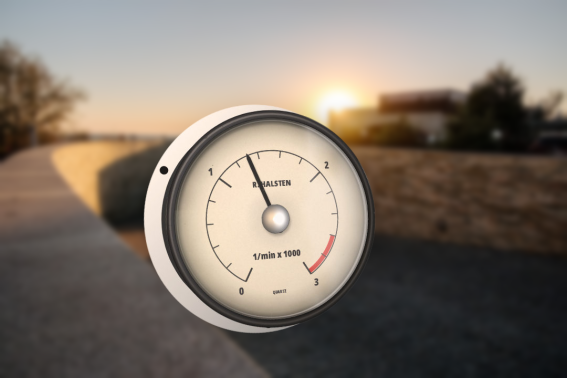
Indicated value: 1300 rpm
